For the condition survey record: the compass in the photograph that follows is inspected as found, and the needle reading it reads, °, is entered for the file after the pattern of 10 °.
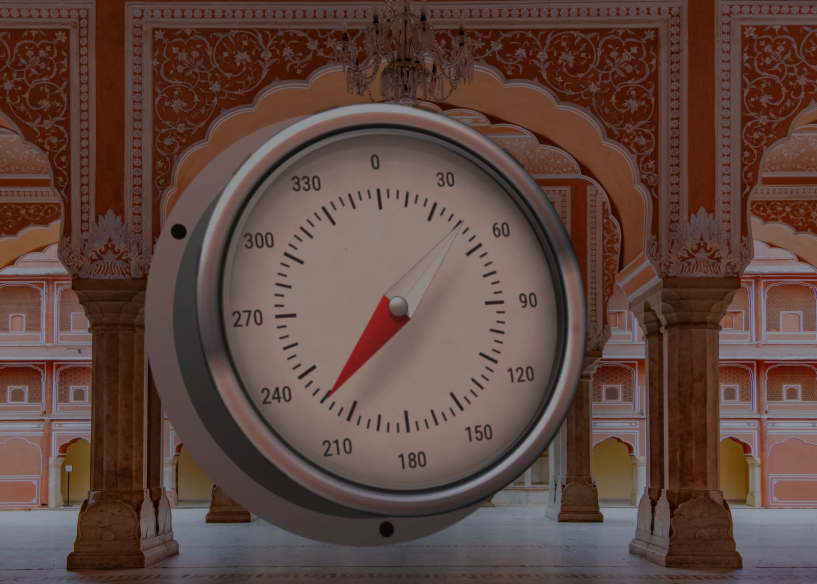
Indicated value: 225 °
